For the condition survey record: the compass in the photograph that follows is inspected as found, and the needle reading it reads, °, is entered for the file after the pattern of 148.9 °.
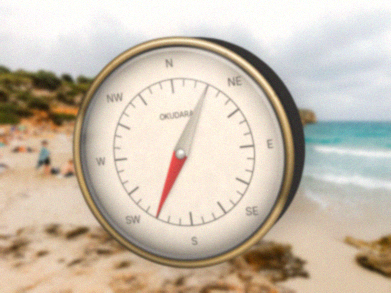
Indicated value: 210 °
